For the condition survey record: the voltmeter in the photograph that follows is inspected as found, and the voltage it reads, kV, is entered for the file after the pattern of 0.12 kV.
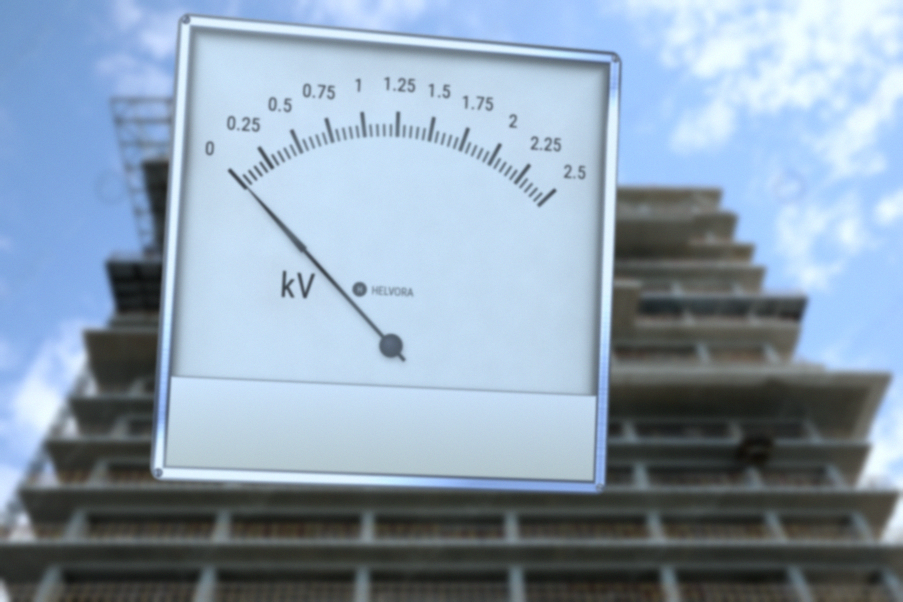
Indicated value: 0 kV
